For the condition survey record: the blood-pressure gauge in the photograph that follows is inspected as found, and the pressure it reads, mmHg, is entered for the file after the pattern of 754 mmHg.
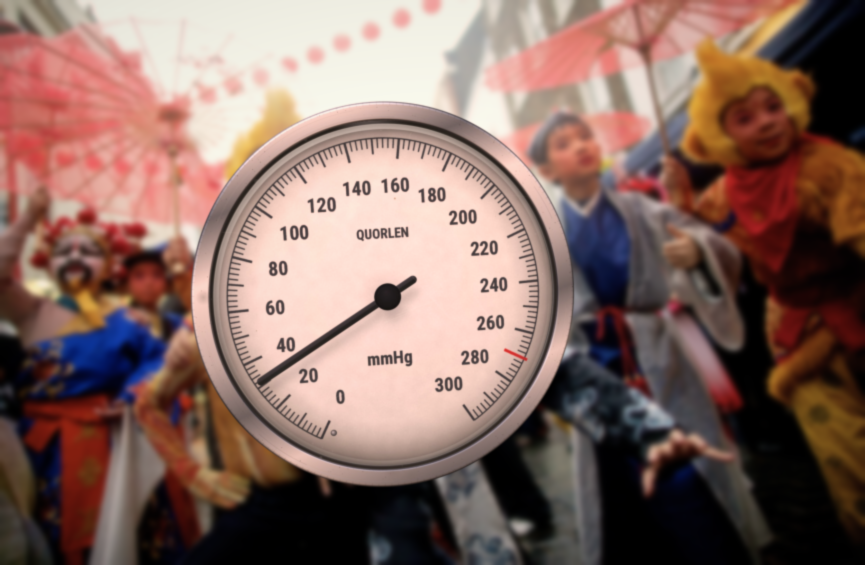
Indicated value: 32 mmHg
